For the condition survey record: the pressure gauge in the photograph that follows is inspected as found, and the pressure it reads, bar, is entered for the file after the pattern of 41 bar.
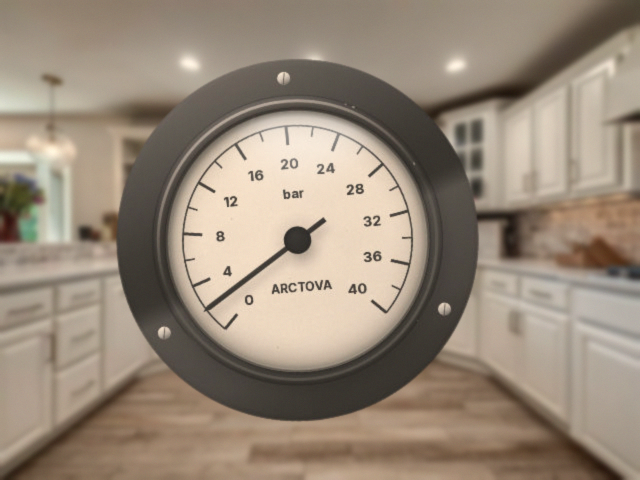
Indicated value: 2 bar
